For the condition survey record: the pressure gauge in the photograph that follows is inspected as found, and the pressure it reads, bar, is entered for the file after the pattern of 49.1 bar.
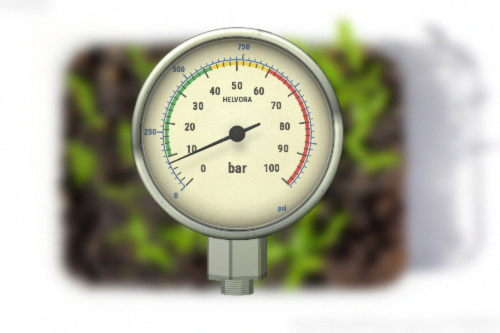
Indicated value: 8 bar
